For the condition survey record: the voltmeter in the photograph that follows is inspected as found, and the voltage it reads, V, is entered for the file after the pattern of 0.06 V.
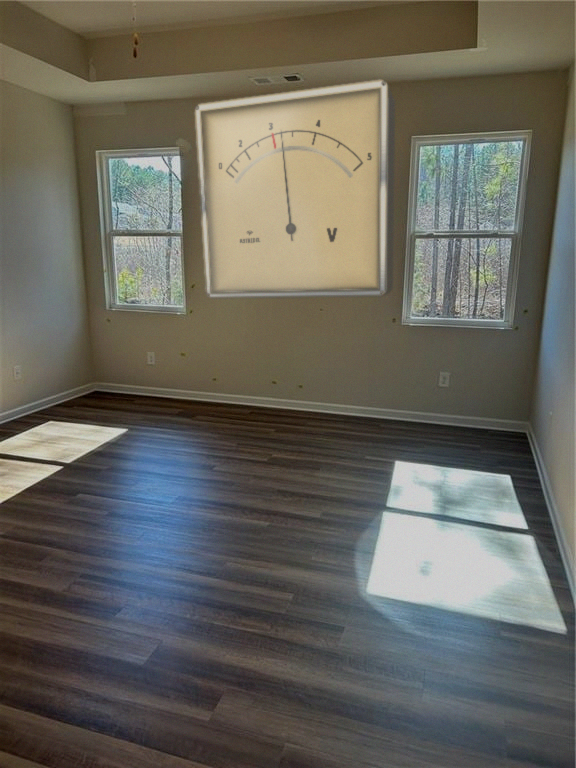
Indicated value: 3.25 V
